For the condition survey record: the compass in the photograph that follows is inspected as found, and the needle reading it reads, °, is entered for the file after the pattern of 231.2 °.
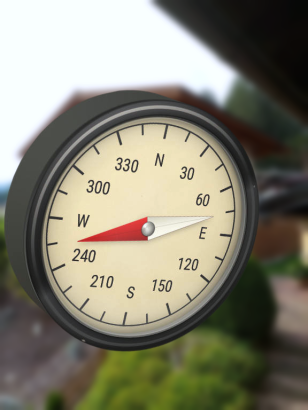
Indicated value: 255 °
